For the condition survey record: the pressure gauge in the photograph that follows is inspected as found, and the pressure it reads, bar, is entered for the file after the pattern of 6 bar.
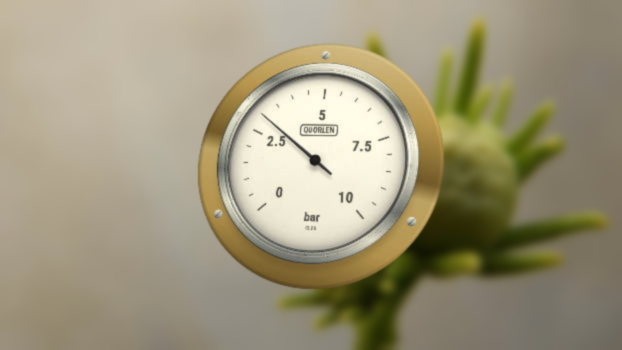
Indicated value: 3 bar
